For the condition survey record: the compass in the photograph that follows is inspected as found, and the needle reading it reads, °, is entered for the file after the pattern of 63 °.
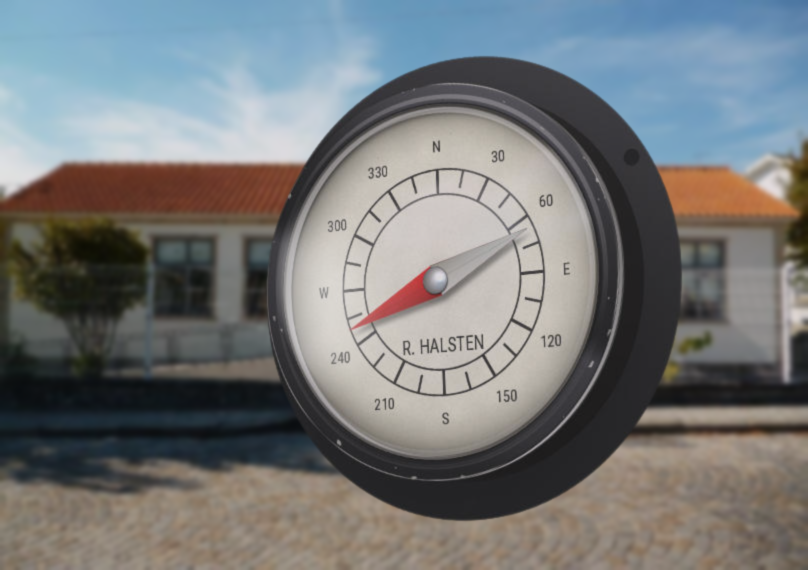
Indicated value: 247.5 °
